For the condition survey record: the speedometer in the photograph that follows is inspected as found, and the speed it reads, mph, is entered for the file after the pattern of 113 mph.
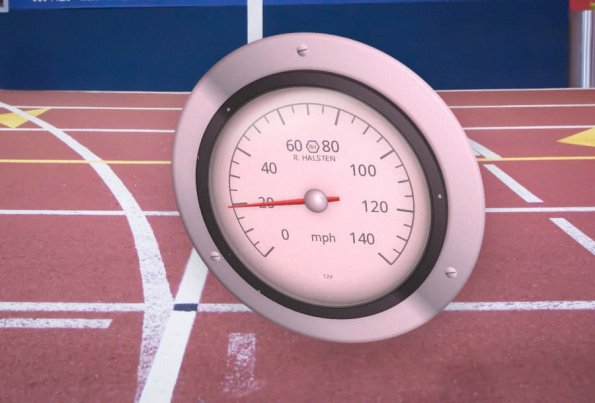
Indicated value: 20 mph
